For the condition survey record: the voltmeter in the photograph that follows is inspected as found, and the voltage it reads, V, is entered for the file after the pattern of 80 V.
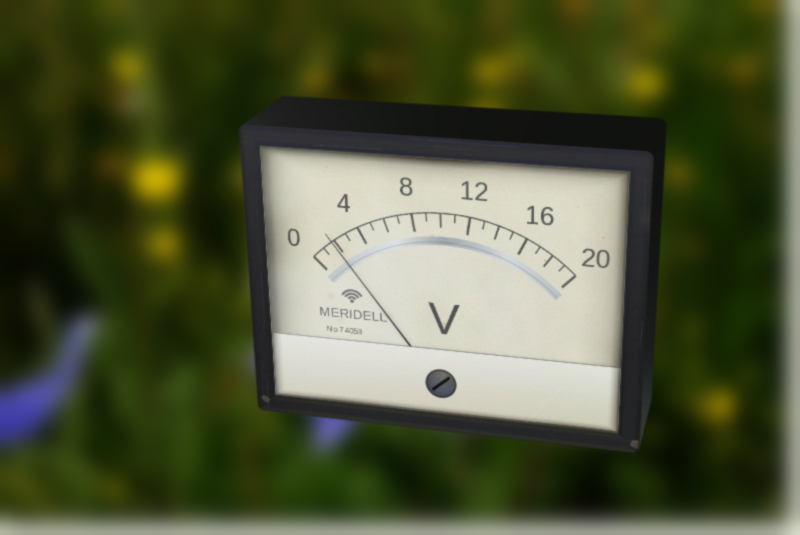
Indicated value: 2 V
